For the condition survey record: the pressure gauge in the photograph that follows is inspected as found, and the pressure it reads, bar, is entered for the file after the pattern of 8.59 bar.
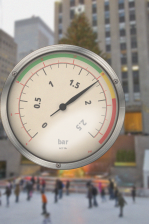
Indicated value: 1.75 bar
